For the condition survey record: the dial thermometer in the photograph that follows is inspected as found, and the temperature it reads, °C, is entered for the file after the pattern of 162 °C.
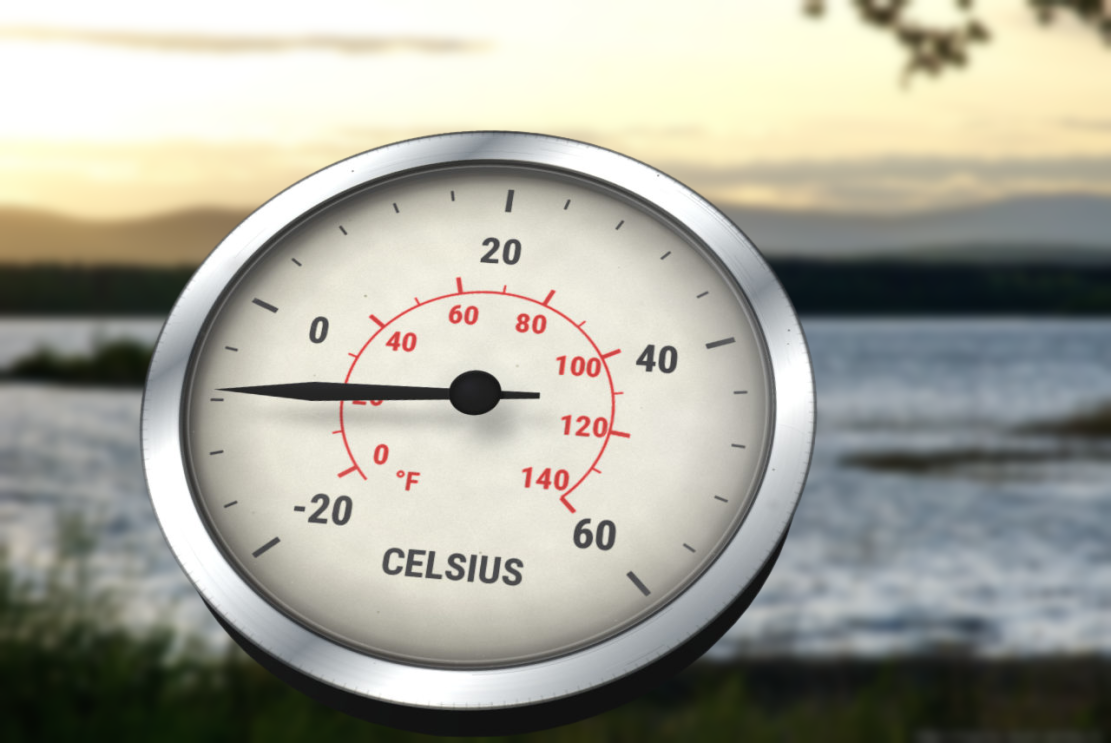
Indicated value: -8 °C
